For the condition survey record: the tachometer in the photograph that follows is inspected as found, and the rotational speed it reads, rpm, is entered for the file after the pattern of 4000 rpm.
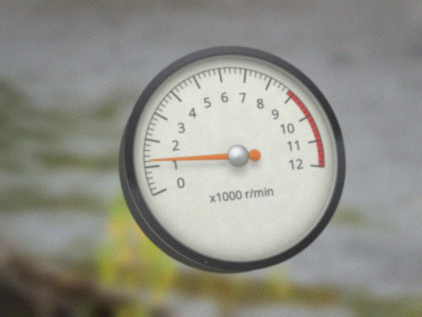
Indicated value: 1200 rpm
